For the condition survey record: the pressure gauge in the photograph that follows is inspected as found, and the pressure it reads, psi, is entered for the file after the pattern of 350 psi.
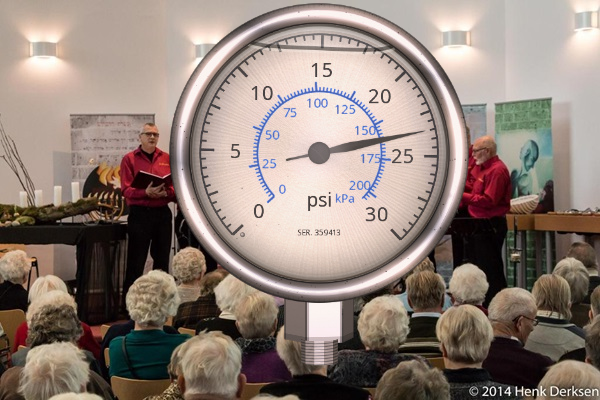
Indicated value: 23.5 psi
